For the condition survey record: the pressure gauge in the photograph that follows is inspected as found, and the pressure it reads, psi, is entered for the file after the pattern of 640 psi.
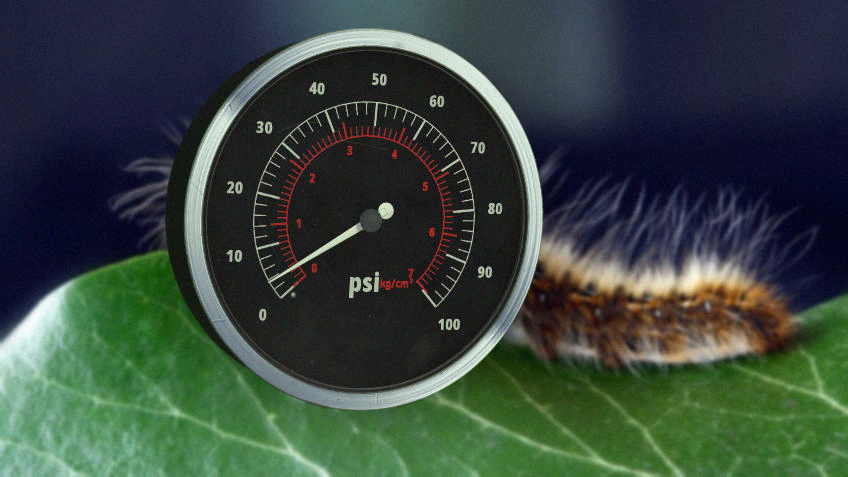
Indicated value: 4 psi
